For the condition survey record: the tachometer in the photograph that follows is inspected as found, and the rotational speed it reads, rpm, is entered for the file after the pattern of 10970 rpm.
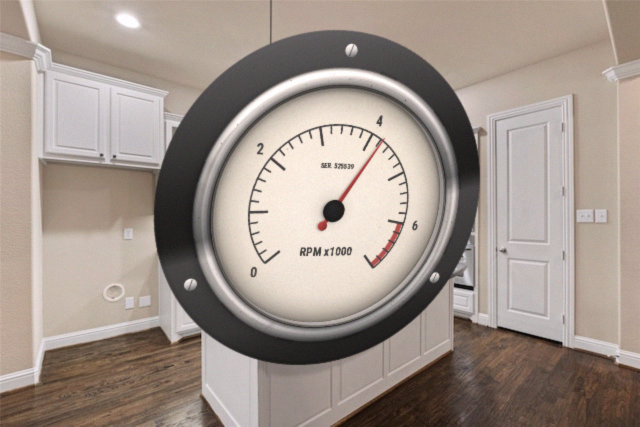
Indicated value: 4200 rpm
